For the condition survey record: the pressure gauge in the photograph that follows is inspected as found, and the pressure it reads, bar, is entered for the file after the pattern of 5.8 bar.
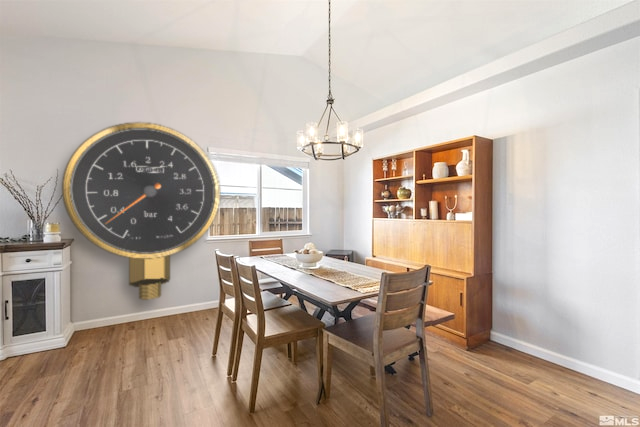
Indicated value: 0.3 bar
